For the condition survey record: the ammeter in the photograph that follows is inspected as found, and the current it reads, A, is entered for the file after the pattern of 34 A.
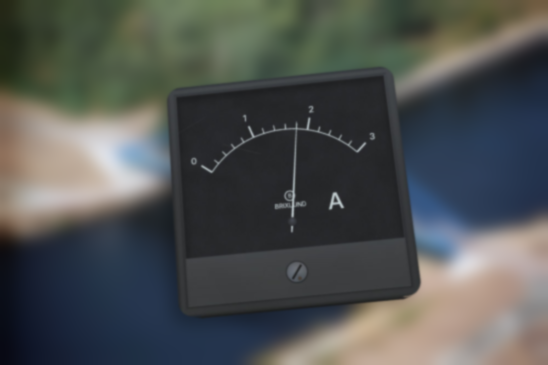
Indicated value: 1.8 A
